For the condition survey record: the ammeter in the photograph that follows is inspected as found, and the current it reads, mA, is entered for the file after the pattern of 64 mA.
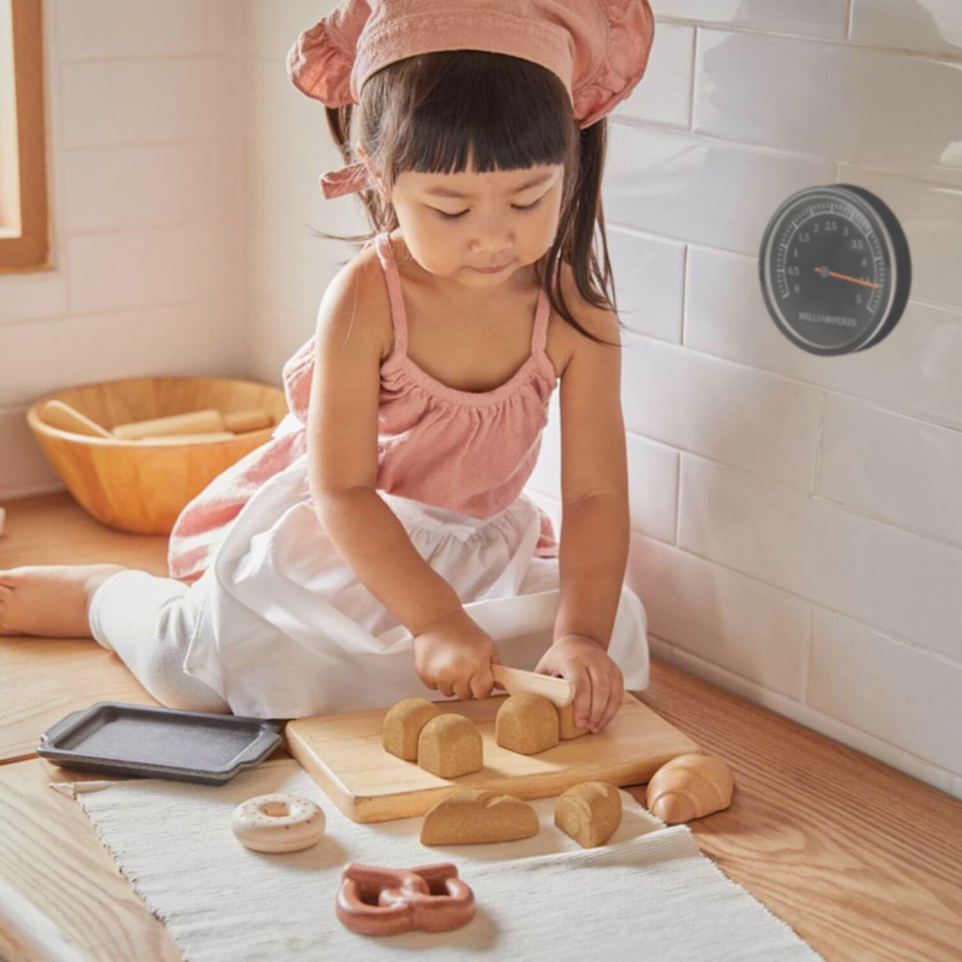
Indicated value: 4.5 mA
